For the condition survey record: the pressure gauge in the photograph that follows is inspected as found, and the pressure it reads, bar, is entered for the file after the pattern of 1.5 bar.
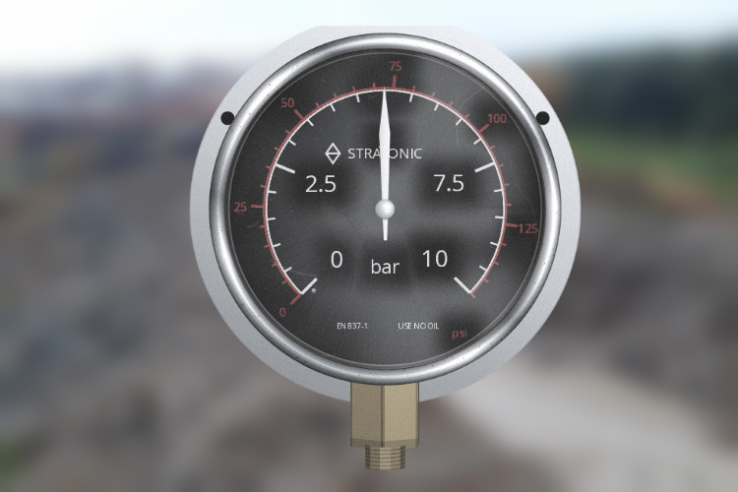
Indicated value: 5 bar
